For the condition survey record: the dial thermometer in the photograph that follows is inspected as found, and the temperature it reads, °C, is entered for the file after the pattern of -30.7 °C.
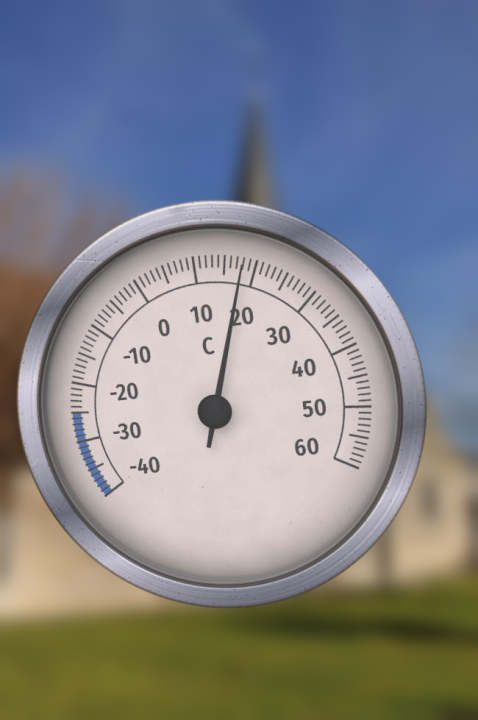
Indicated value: 18 °C
